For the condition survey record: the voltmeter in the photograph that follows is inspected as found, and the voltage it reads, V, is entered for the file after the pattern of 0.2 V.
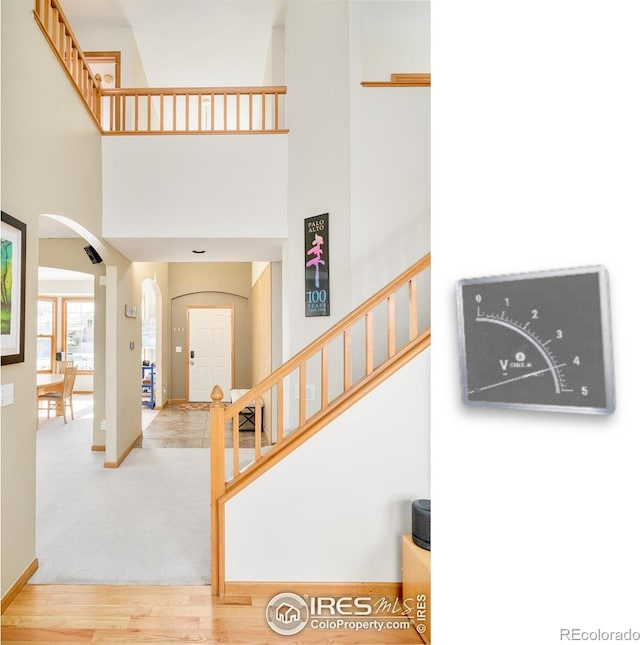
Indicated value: 4 V
